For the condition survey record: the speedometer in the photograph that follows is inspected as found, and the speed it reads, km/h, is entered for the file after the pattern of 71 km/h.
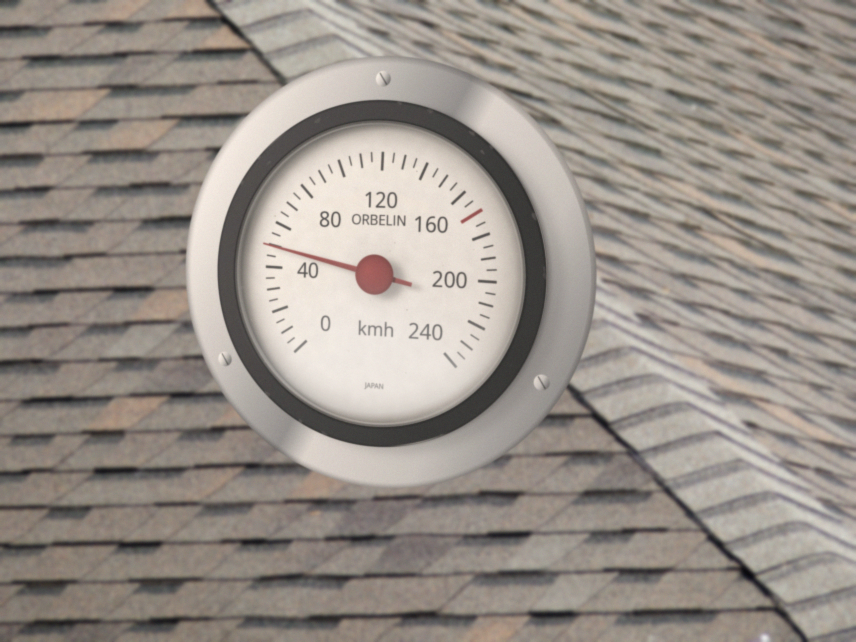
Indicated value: 50 km/h
